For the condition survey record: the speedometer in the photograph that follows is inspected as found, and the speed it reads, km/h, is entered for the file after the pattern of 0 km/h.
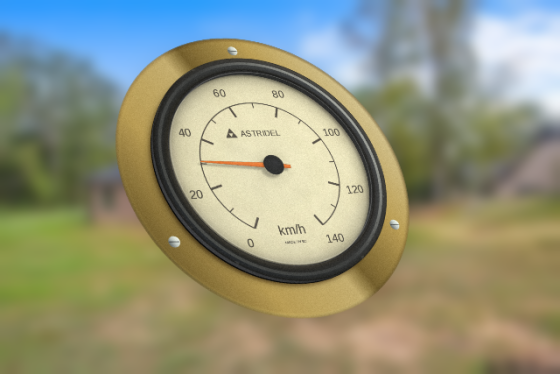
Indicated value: 30 km/h
